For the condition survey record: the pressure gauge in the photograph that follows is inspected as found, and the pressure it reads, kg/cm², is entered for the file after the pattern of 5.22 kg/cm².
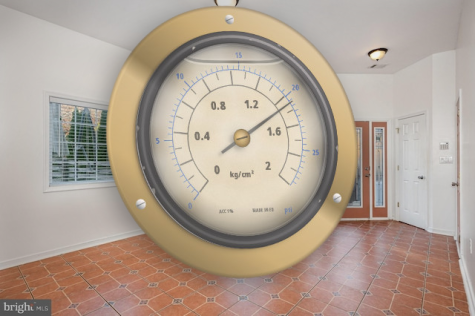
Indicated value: 1.45 kg/cm²
